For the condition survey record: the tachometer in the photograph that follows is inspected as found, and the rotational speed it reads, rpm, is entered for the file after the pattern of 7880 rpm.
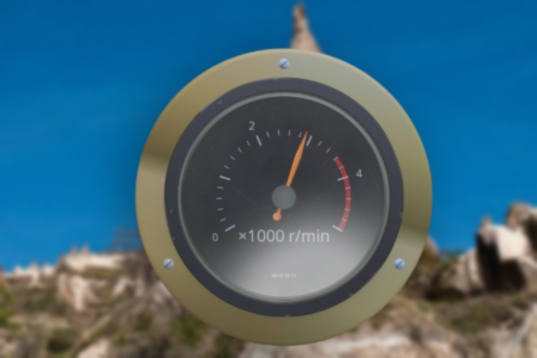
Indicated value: 2900 rpm
